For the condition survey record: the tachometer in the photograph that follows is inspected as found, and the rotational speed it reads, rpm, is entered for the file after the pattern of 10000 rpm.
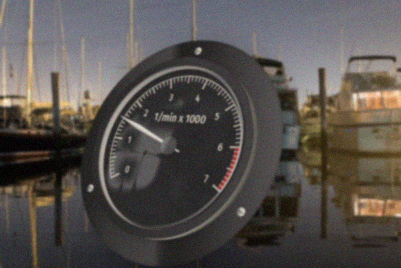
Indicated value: 1500 rpm
